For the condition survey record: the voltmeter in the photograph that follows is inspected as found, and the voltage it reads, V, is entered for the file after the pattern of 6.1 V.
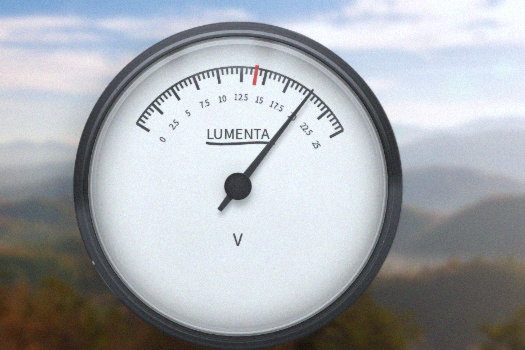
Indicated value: 20 V
